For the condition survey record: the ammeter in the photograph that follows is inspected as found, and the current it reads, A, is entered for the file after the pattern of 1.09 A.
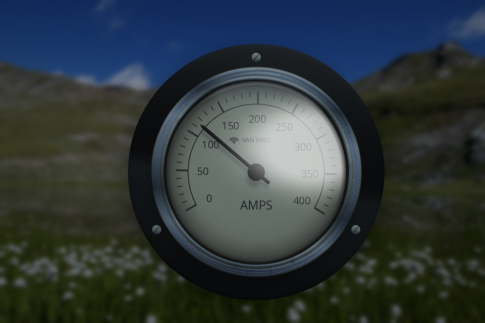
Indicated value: 115 A
